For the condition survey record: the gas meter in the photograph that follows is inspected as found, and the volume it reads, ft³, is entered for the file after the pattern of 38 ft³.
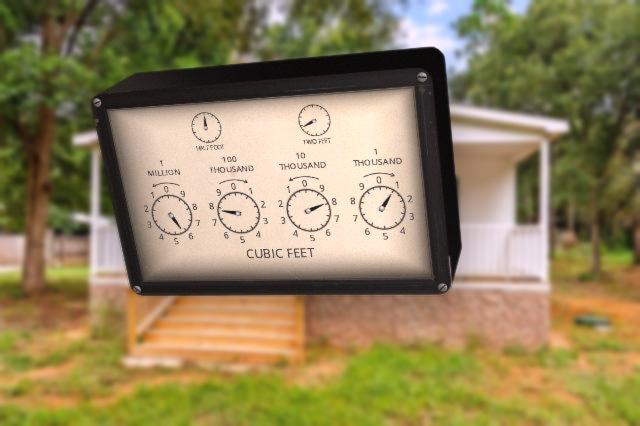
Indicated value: 578100 ft³
